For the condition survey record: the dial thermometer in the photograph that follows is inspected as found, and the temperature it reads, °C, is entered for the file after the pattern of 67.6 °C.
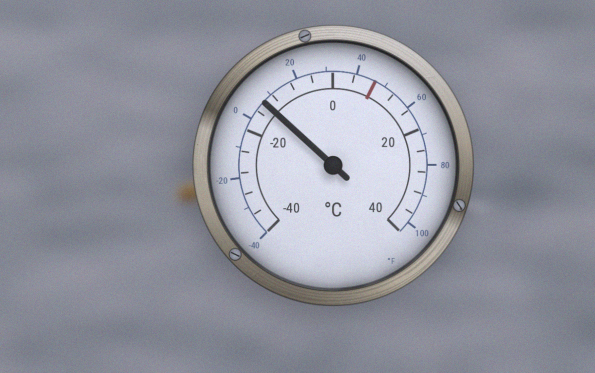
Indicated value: -14 °C
